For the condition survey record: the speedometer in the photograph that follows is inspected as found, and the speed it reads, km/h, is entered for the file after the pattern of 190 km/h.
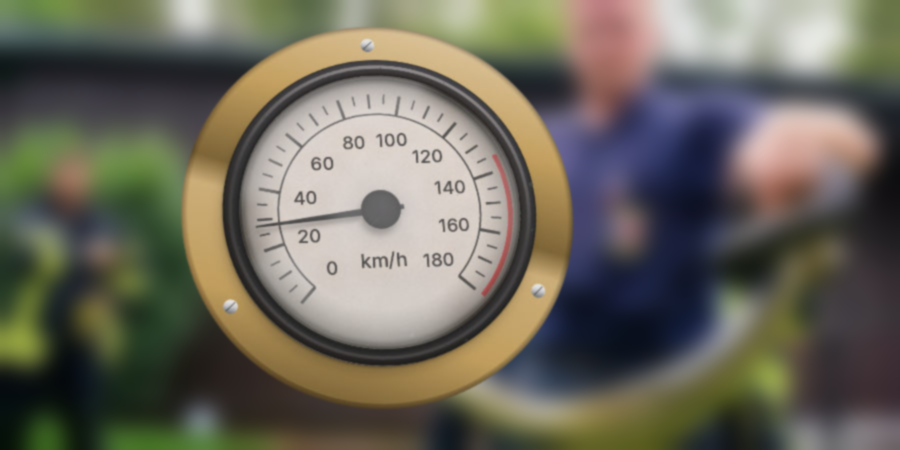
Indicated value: 27.5 km/h
